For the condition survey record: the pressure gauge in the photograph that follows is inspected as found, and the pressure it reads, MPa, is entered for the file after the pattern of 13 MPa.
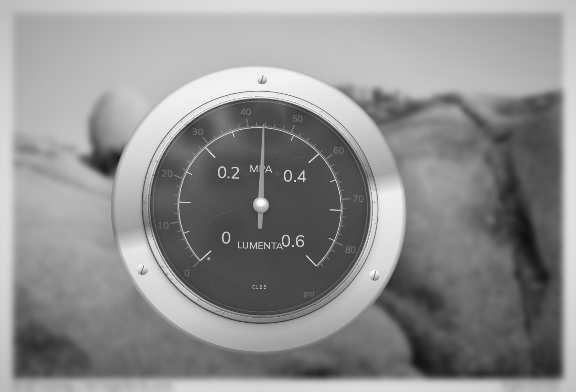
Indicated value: 0.3 MPa
